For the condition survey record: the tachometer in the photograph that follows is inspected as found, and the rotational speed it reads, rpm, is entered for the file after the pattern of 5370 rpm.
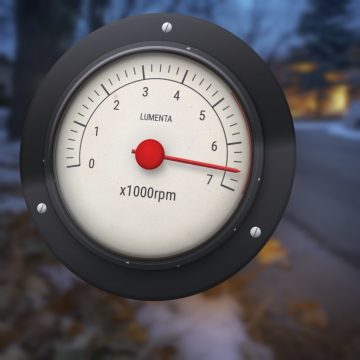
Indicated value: 6600 rpm
